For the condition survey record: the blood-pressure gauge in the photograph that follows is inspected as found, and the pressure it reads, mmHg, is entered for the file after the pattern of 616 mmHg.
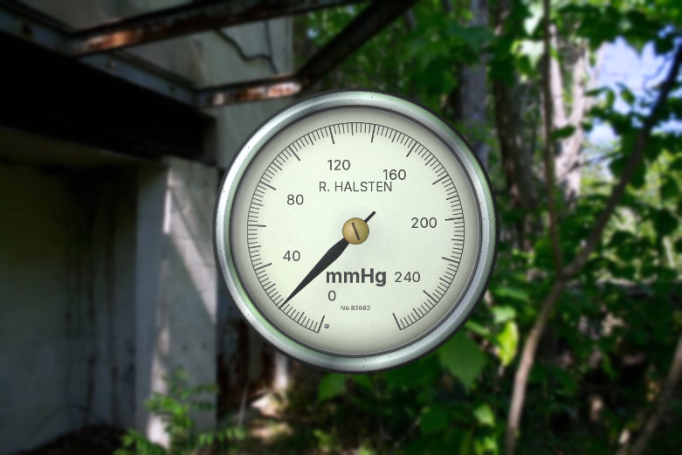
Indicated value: 20 mmHg
